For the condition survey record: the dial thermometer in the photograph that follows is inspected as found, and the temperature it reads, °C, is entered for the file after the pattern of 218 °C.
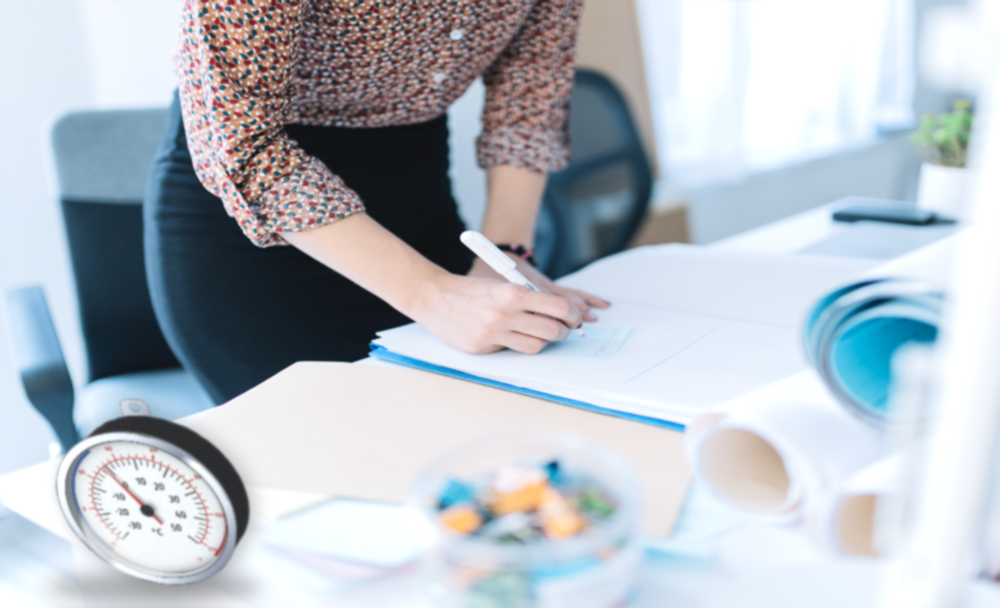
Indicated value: 0 °C
